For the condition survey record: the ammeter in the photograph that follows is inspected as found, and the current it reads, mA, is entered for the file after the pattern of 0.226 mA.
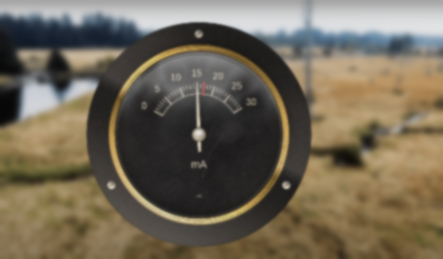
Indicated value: 15 mA
